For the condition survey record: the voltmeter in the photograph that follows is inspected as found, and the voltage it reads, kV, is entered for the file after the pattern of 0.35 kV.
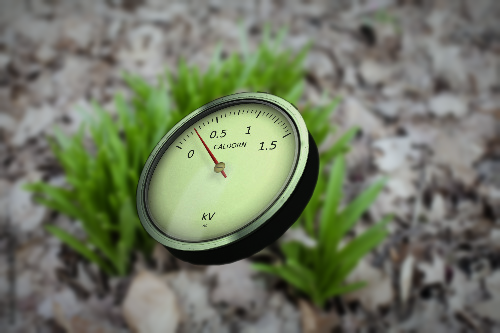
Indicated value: 0.25 kV
